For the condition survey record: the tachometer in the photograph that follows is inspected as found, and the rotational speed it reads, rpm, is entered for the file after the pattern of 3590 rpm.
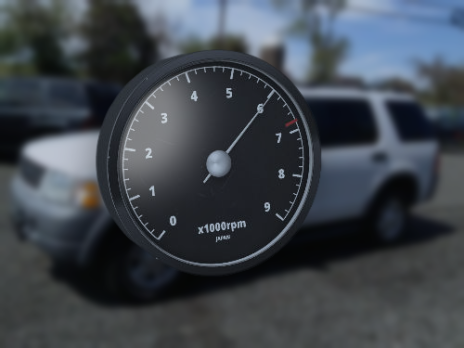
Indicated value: 6000 rpm
